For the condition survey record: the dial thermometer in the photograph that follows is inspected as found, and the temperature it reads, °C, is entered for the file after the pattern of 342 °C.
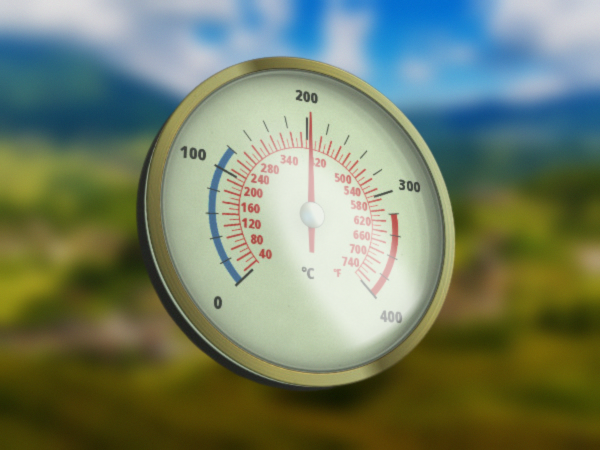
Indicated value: 200 °C
